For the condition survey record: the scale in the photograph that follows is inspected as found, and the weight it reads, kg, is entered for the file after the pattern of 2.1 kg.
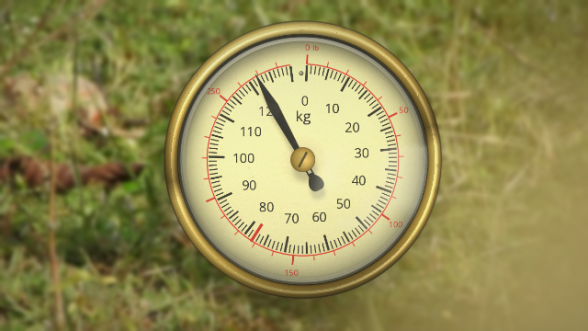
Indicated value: 122 kg
